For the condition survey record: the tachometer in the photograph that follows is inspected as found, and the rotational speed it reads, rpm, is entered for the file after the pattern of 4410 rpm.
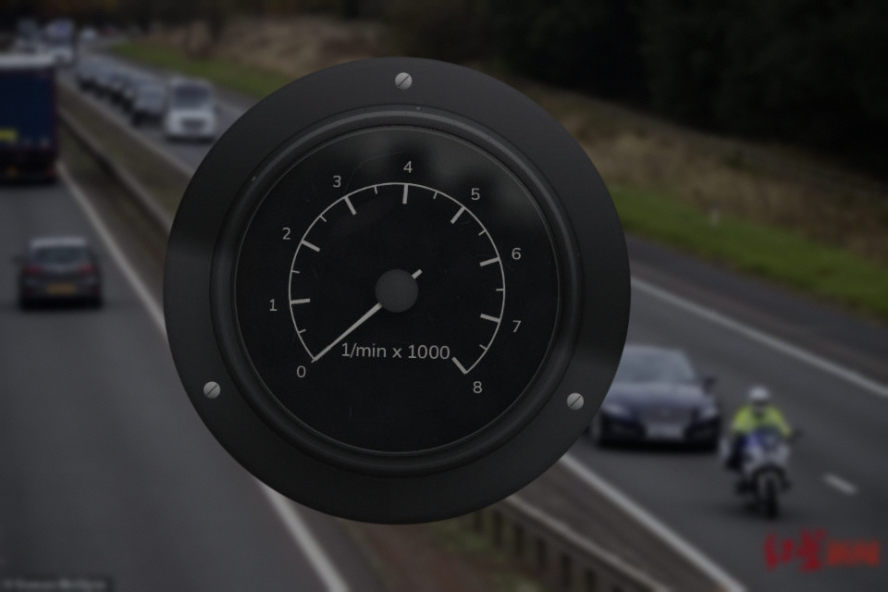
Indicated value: 0 rpm
